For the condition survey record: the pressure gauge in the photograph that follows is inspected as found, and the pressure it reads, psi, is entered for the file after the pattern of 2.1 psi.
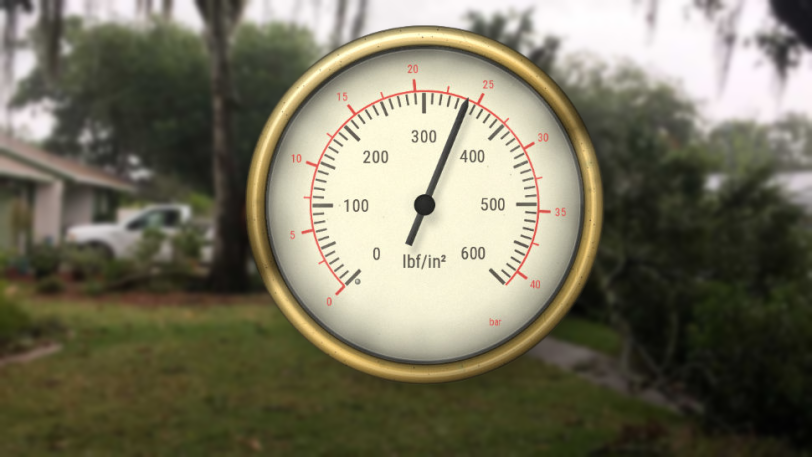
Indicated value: 350 psi
